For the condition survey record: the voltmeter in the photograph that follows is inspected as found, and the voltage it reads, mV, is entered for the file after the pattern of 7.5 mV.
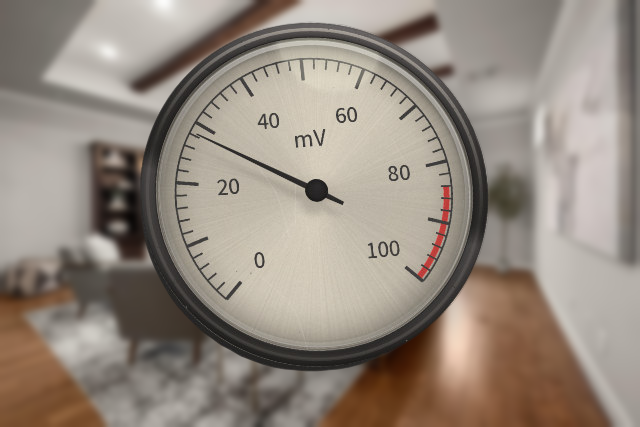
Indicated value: 28 mV
